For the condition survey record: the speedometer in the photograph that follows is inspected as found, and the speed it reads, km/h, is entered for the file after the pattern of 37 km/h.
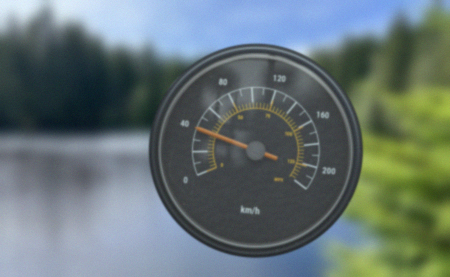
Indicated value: 40 km/h
